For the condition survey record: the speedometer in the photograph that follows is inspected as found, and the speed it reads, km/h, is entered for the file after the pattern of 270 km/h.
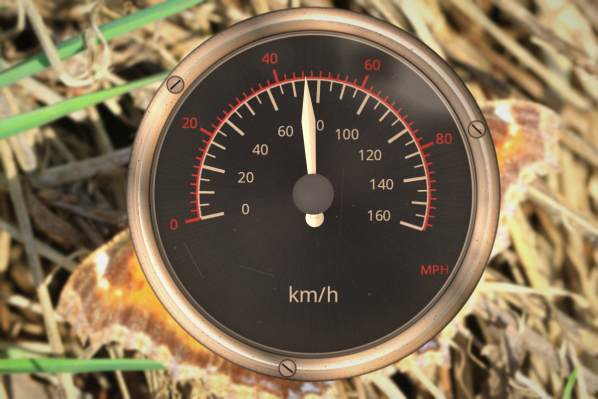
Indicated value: 75 km/h
